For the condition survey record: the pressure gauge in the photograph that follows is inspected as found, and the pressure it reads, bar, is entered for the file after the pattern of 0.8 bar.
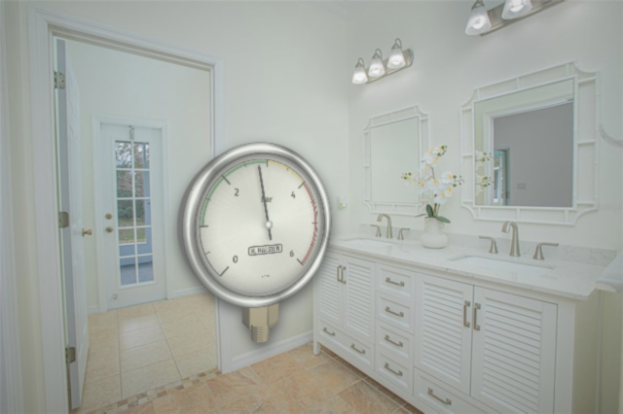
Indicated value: 2.75 bar
